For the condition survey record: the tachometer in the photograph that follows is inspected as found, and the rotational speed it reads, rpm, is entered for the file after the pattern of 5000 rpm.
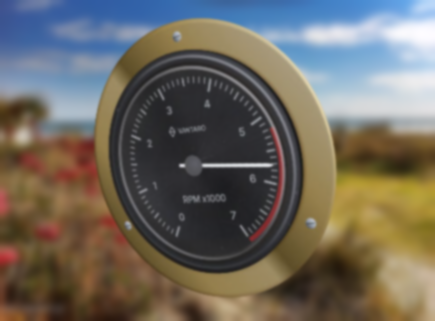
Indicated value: 5700 rpm
